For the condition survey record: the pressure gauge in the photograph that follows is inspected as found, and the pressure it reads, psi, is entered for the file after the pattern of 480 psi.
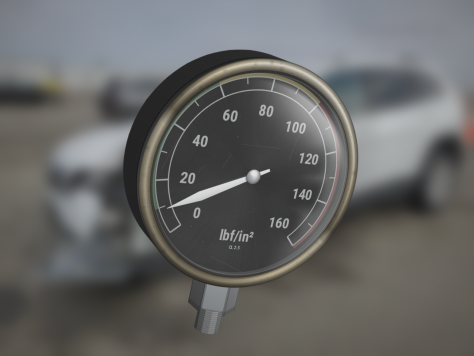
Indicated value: 10 psi
